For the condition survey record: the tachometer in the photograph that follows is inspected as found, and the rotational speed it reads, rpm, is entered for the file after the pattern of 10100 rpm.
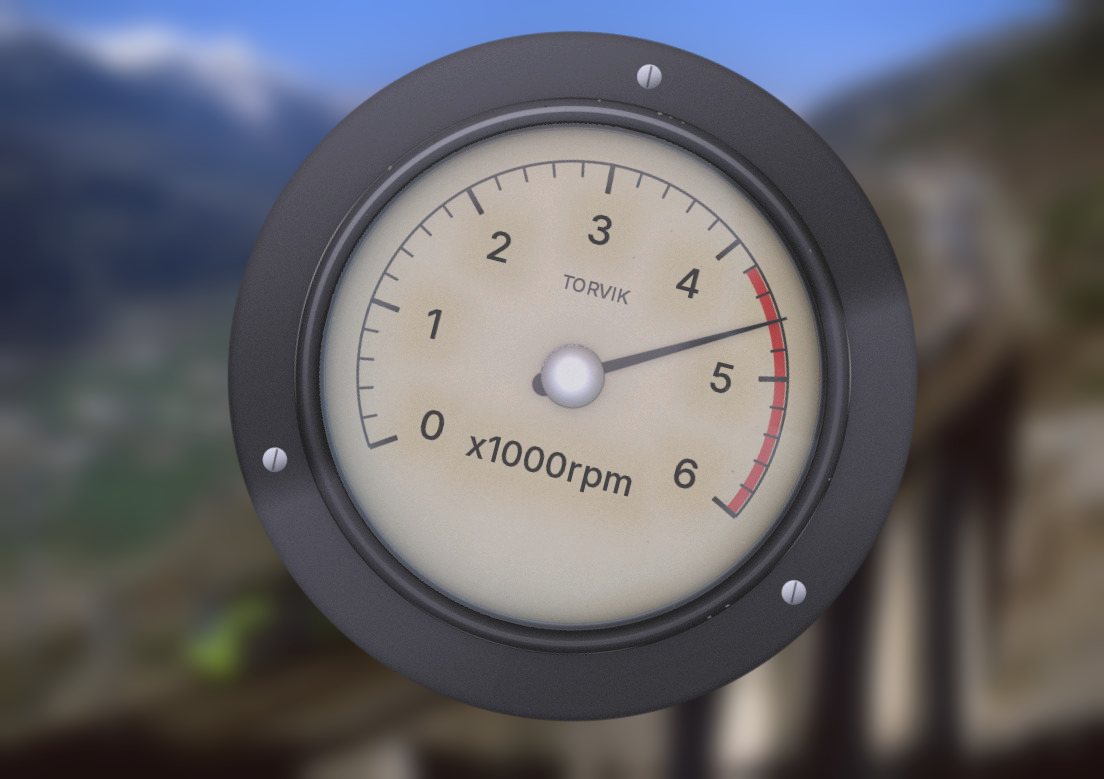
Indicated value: 4600 rpm
